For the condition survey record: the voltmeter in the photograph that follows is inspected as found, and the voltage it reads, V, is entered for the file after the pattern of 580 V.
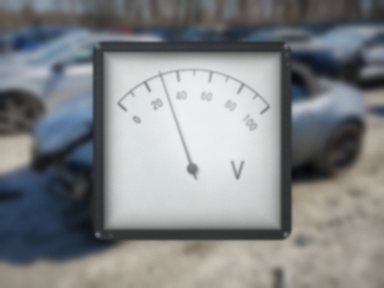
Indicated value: 30 V
